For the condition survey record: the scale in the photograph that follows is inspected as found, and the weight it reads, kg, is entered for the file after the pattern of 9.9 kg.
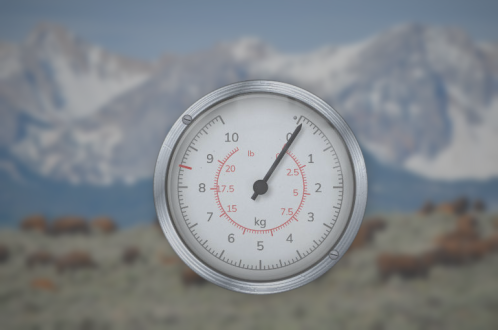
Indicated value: 0.1 kg
